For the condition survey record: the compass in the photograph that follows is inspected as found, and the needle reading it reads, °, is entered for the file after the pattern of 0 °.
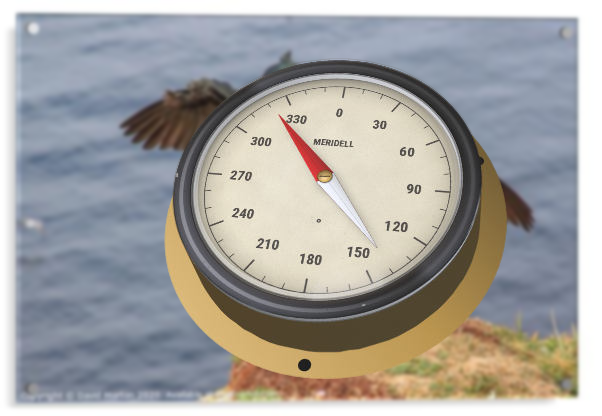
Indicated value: 320 °
